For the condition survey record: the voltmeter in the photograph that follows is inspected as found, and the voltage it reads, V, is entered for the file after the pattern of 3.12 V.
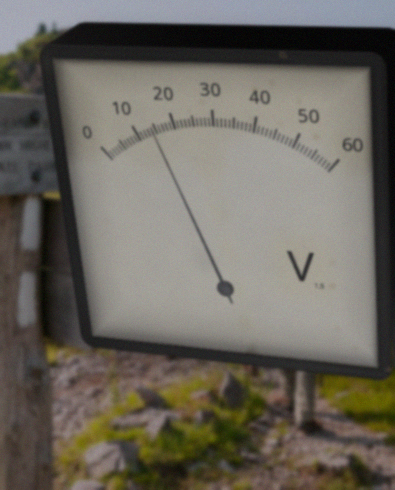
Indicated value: 15 V
